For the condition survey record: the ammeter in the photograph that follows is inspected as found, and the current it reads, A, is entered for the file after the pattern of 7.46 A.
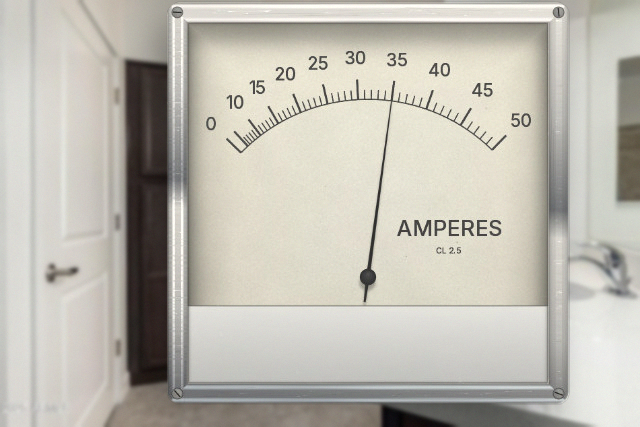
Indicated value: 35 A
